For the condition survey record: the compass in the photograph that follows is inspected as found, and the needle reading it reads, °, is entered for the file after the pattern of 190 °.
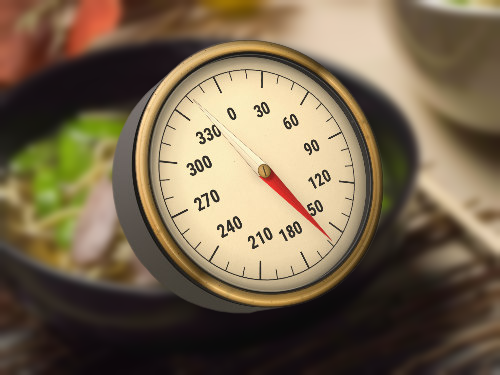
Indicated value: 160 °
